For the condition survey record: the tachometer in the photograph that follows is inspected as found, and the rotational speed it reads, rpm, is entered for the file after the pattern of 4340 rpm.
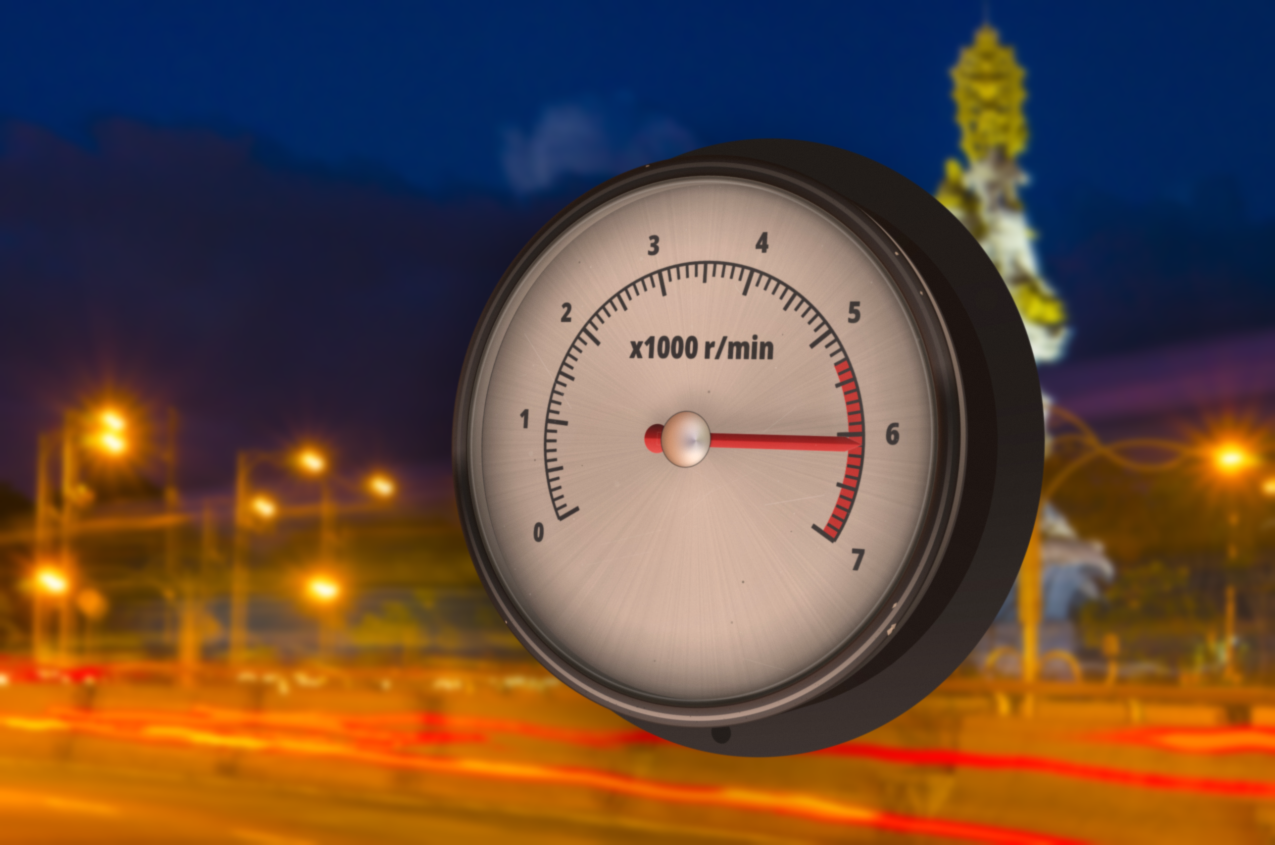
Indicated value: 6100 rpm
